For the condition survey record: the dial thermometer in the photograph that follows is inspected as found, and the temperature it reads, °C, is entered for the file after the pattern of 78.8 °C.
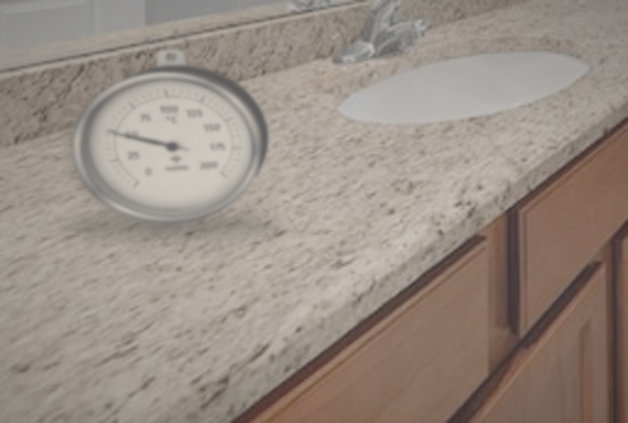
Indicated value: 50 °C
